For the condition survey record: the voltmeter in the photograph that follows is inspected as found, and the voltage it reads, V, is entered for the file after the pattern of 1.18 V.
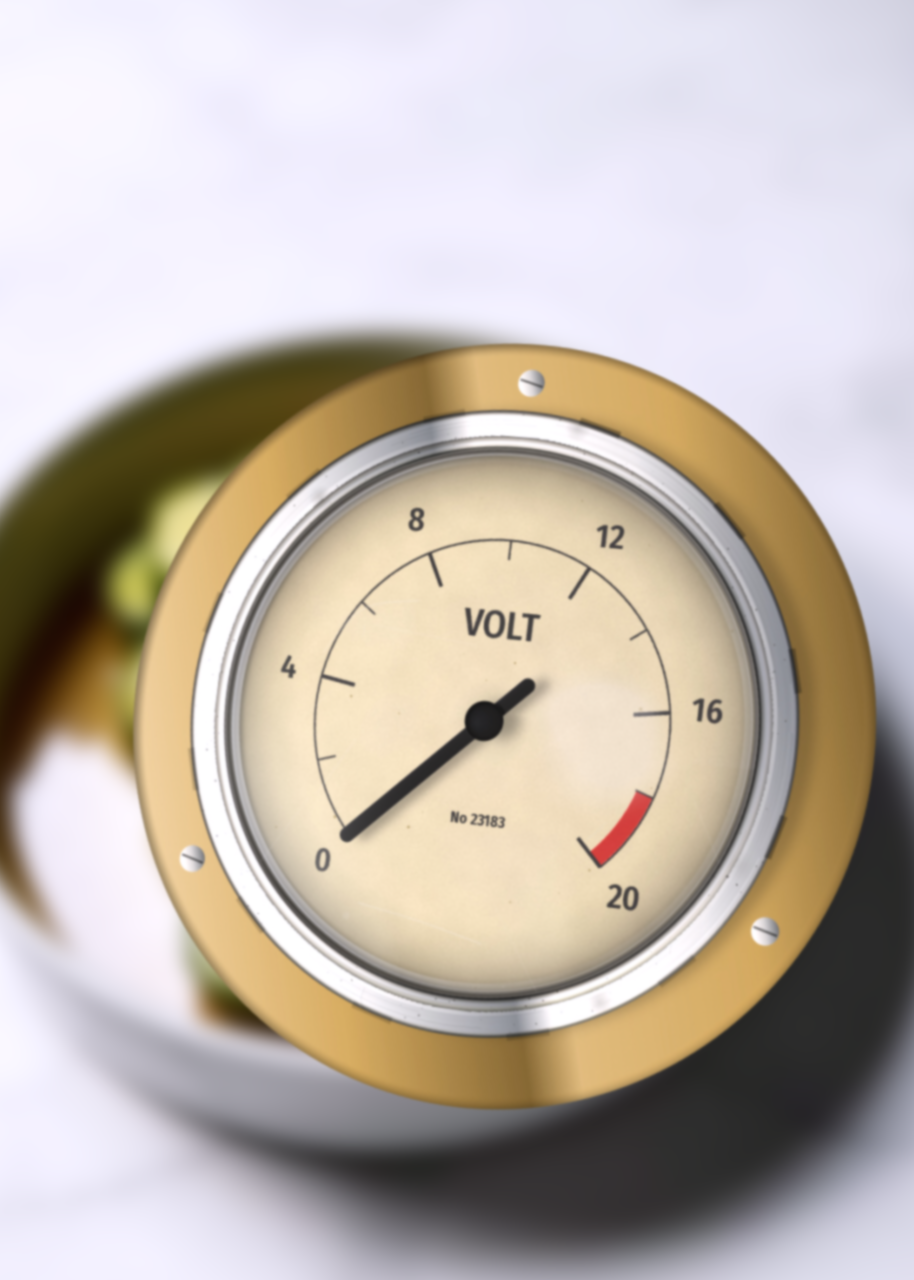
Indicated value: 0 V
